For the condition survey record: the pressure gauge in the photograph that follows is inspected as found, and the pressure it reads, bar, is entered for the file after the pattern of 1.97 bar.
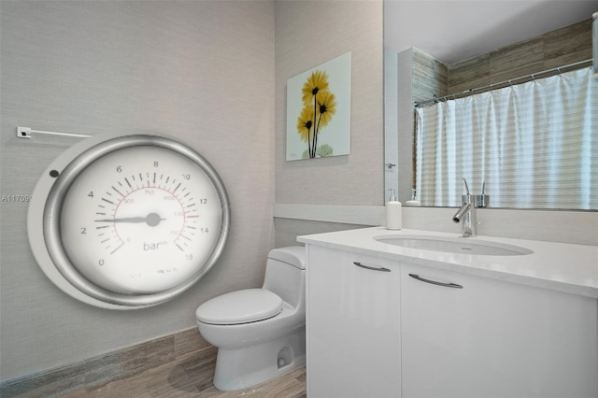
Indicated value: 2.5 bar
